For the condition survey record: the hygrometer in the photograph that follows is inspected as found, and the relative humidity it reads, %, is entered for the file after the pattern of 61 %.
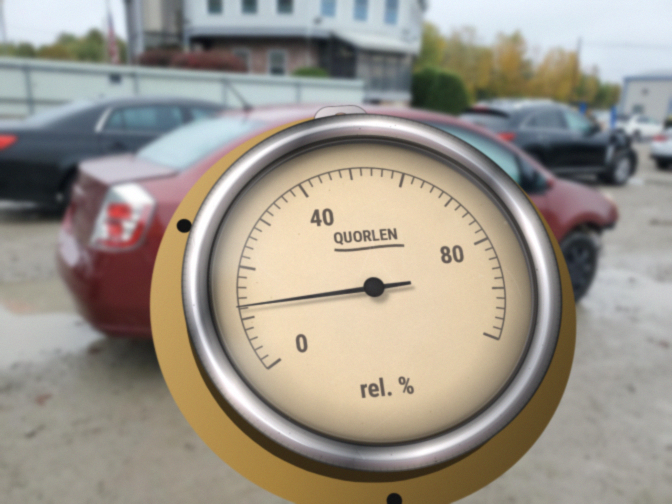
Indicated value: 12 %
